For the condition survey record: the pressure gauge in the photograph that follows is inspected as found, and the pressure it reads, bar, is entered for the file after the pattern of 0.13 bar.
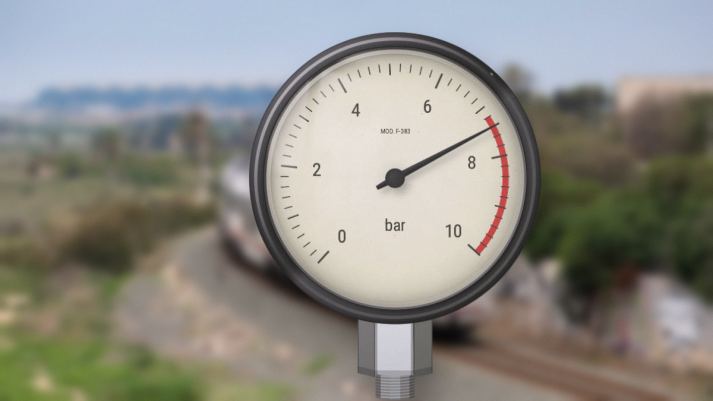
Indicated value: 7.4 bar
